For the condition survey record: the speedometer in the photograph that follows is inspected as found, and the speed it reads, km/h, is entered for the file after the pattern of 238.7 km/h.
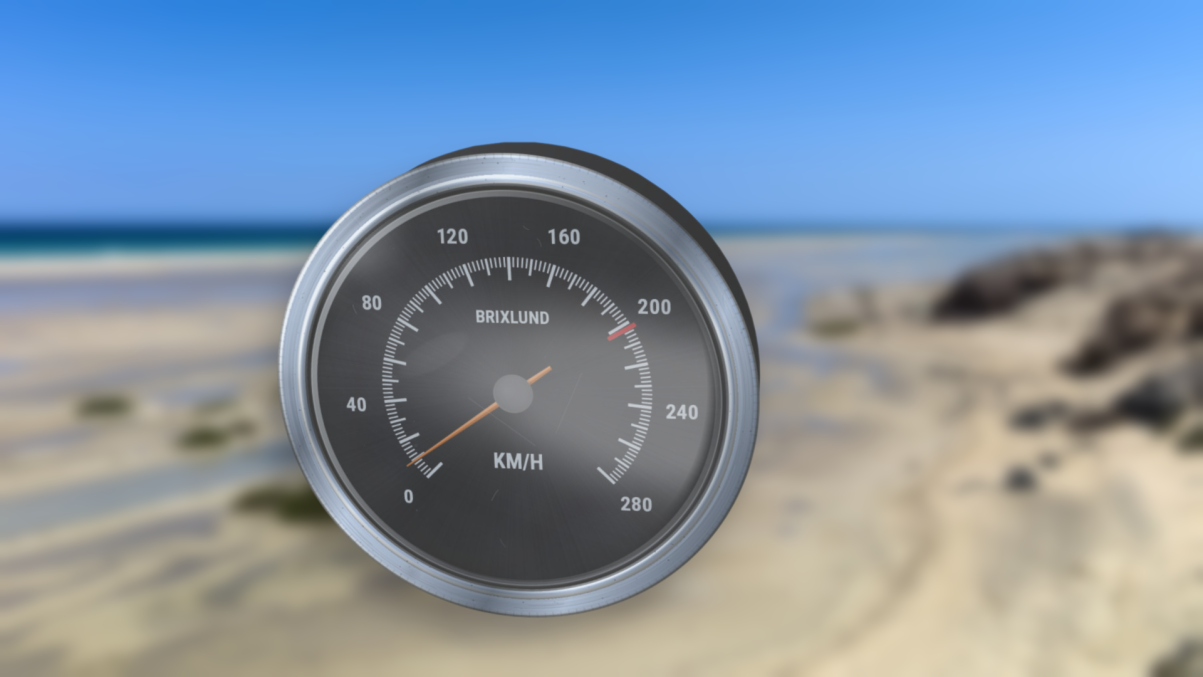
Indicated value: 10 km/h
